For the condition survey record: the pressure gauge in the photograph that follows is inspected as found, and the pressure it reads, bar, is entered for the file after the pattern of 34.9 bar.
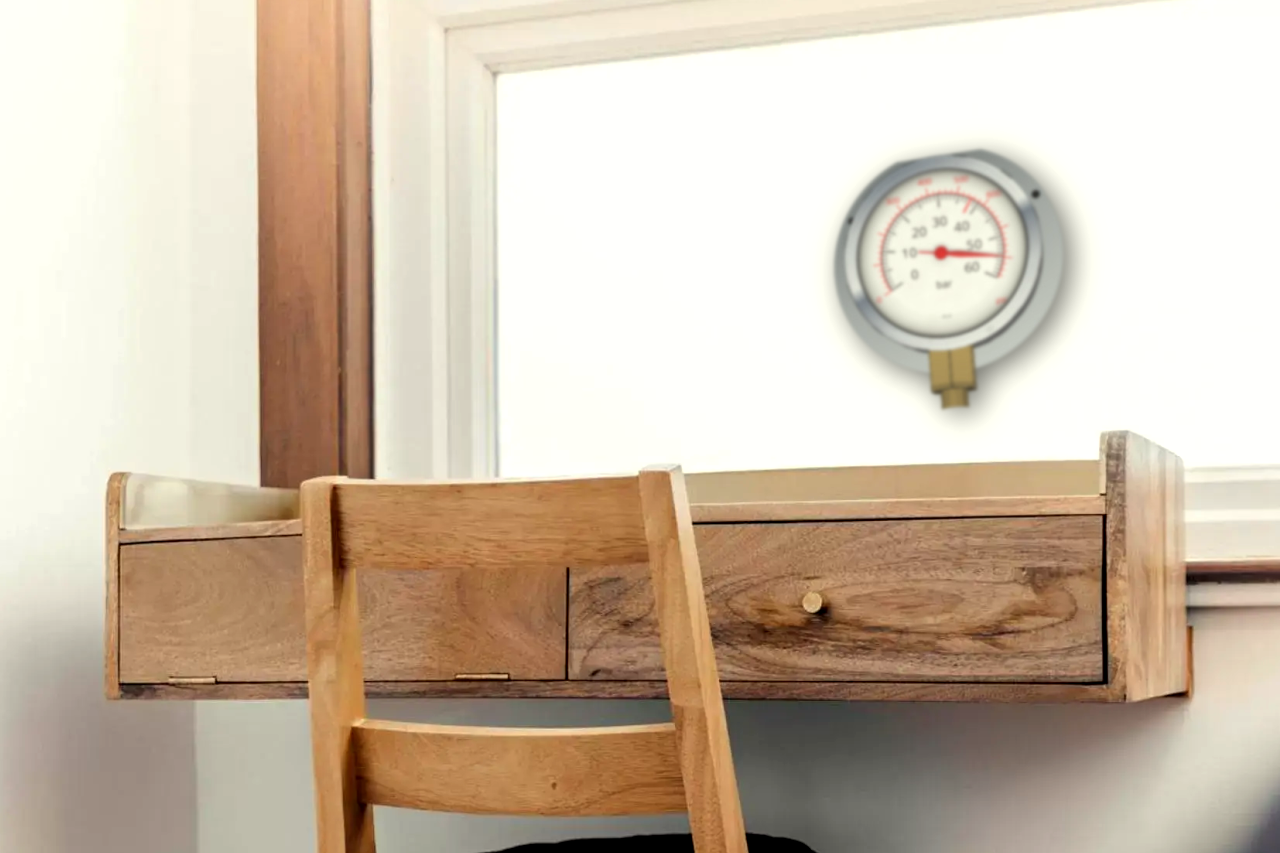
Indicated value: 55 bar
